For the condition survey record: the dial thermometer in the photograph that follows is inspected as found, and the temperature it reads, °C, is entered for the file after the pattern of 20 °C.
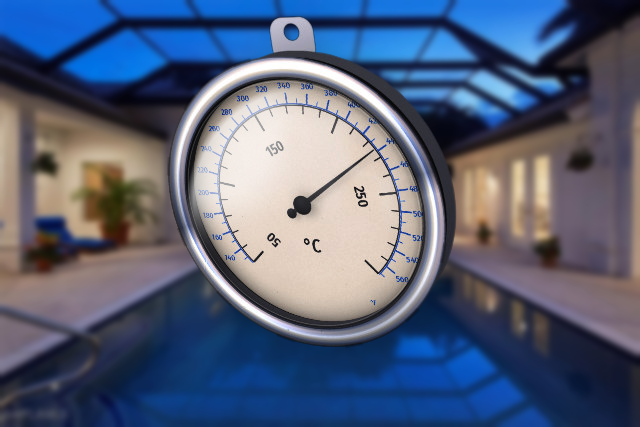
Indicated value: 225 °C
